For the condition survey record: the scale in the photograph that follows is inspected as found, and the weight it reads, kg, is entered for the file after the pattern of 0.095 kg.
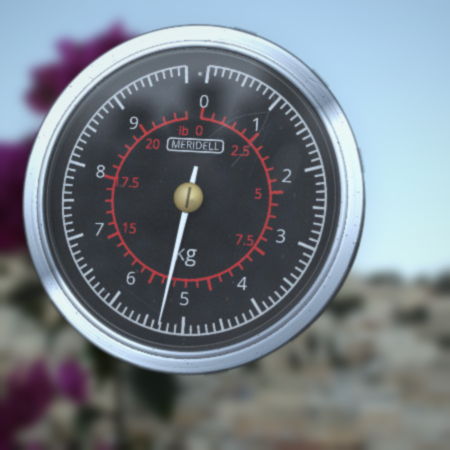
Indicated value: 5.3 kg
